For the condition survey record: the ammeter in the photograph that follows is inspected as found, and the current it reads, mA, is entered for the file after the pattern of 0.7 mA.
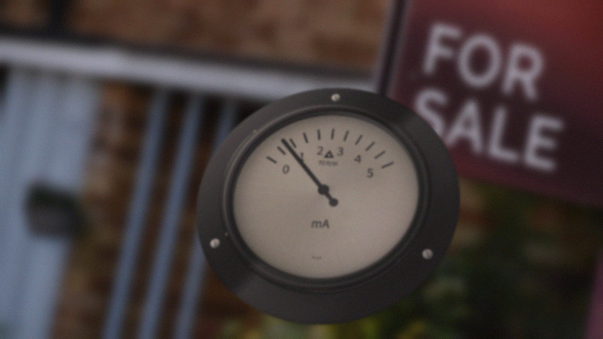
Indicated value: 0.75 mA
